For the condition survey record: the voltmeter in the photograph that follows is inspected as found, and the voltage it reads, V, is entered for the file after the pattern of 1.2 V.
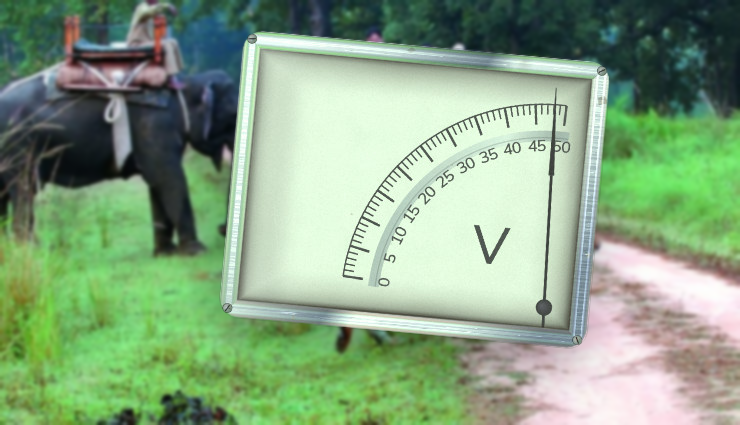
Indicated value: 48 V
